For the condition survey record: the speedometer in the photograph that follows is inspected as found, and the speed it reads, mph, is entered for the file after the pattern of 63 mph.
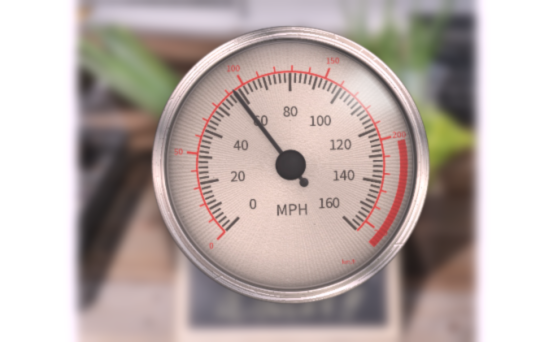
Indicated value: 58 mph
